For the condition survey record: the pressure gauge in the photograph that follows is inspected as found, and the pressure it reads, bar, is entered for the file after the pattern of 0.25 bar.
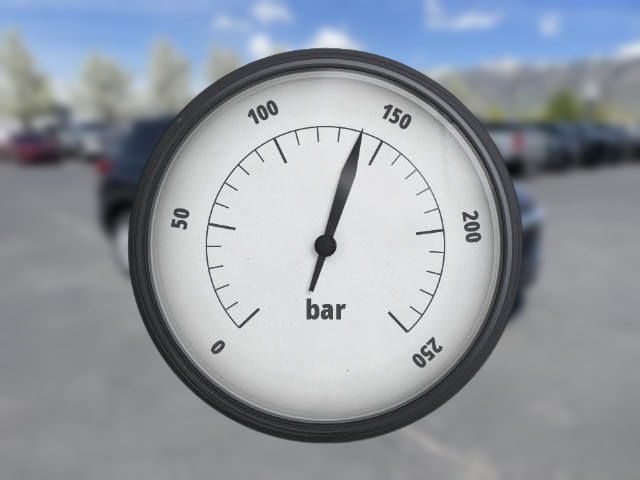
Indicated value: 140 bar
